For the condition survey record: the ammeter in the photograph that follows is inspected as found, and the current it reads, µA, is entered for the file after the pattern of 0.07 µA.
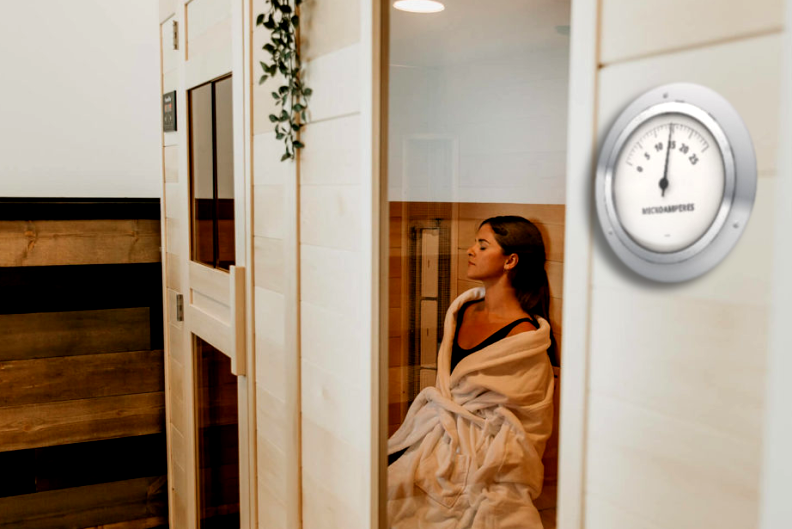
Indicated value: 15 µA
